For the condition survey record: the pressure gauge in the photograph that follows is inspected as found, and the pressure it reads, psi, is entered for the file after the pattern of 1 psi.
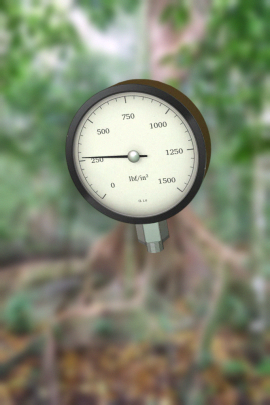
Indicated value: 275 psi
